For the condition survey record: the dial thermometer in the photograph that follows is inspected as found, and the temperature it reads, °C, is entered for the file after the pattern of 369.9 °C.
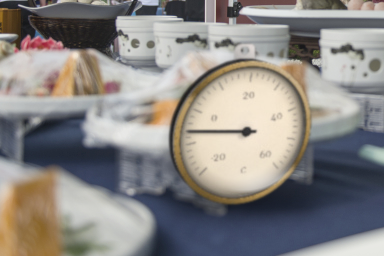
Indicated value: -6 °C
